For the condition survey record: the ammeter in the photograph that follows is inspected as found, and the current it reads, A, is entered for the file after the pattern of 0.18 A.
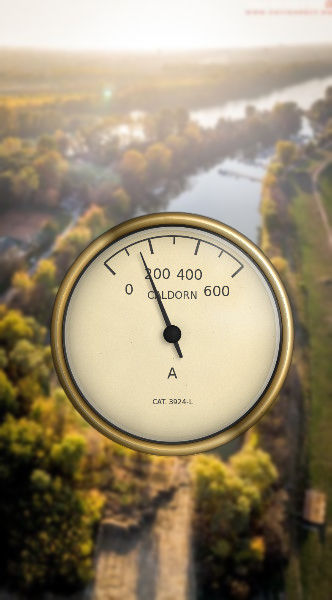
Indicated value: 150 A
